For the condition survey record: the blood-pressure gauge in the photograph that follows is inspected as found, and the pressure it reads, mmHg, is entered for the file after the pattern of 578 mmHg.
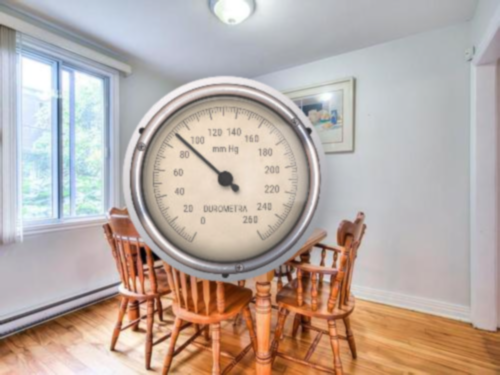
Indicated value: 90 mmHg
